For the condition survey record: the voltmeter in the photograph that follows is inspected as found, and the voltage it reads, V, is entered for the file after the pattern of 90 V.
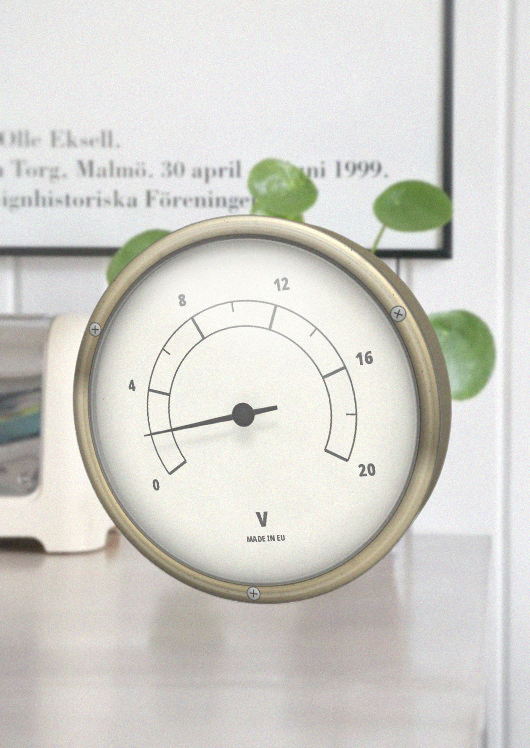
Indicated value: 2 V
